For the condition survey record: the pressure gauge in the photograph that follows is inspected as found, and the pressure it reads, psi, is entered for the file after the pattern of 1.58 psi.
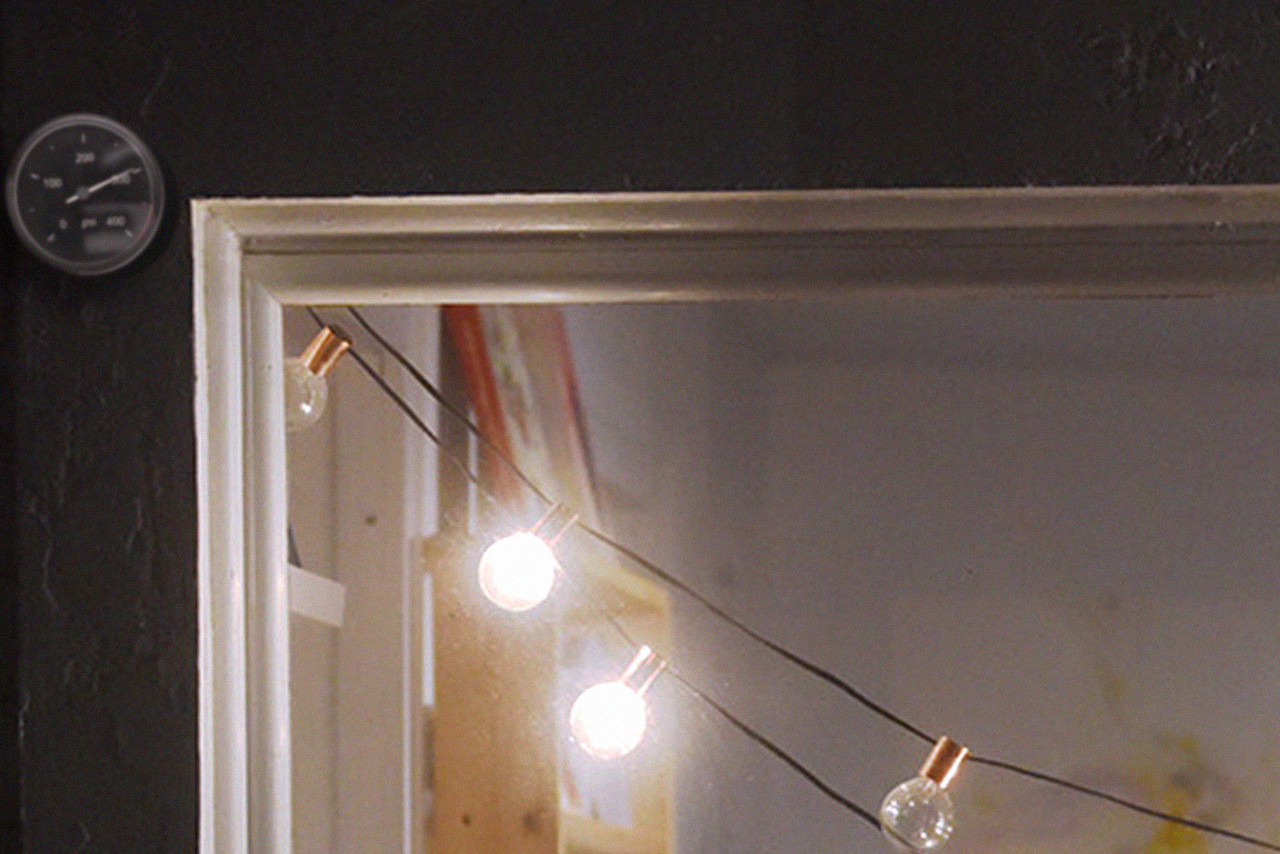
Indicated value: 300 psi
